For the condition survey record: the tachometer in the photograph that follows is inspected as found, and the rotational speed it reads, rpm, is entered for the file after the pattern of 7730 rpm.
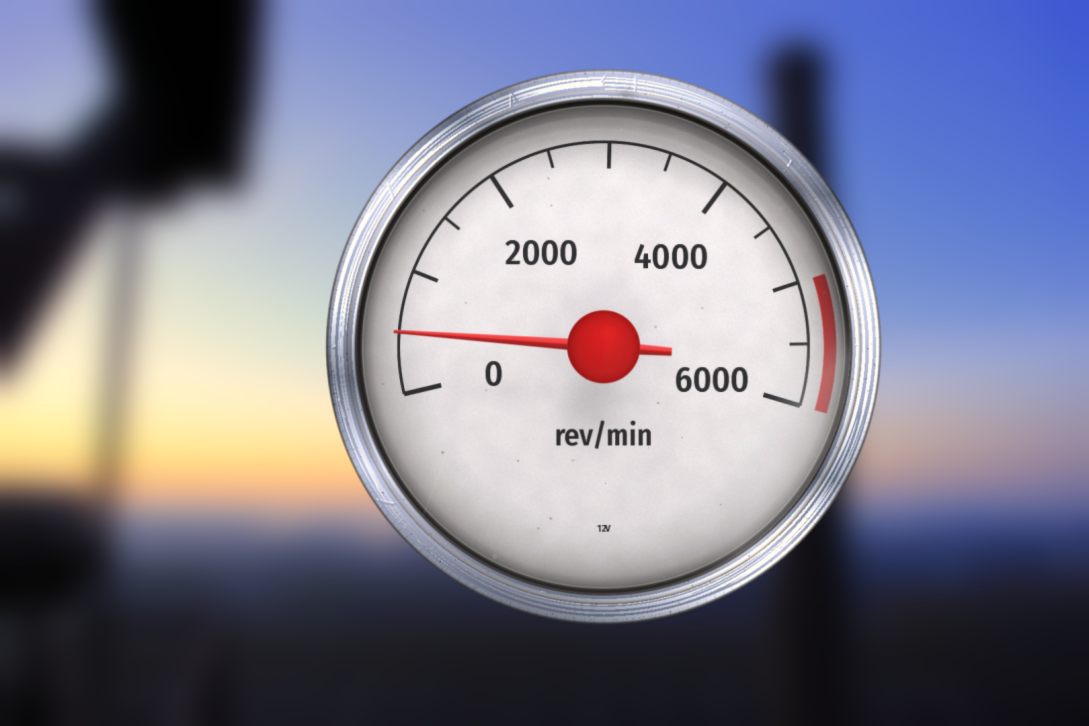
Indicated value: 500 rpm
